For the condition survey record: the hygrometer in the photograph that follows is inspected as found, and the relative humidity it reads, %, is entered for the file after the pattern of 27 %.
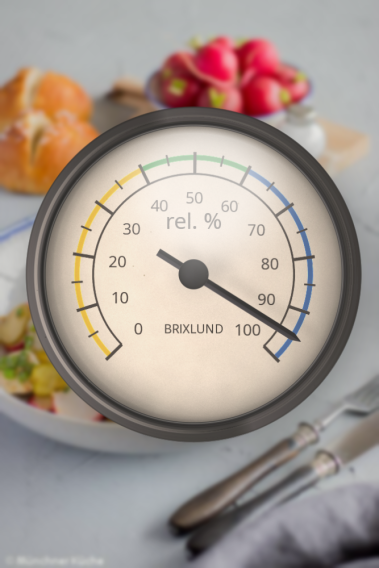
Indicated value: 95 %
